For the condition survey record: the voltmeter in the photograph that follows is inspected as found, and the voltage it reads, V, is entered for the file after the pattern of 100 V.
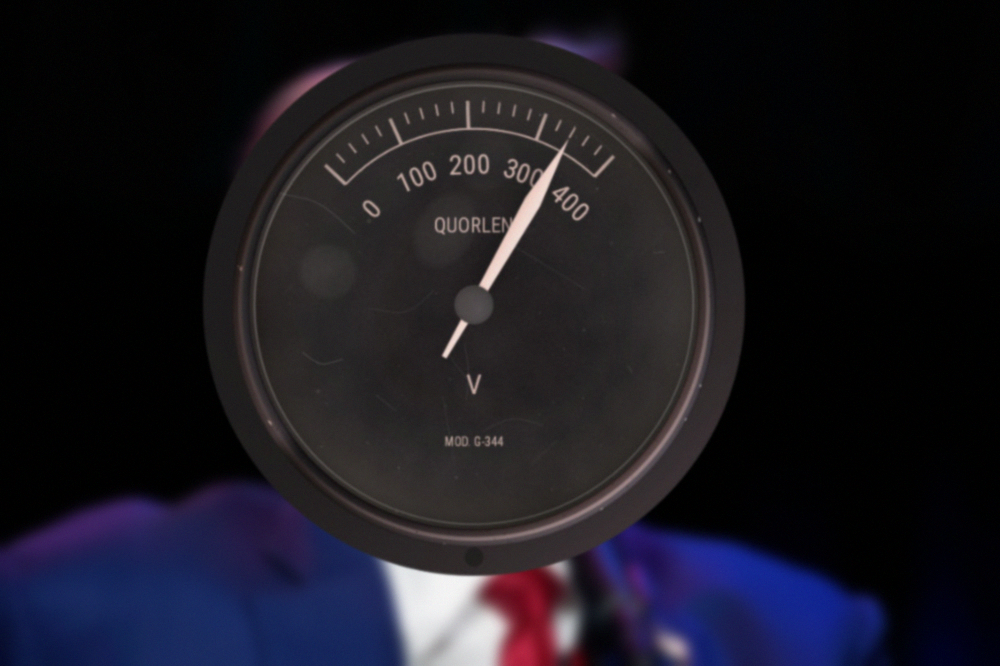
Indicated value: 340 V
